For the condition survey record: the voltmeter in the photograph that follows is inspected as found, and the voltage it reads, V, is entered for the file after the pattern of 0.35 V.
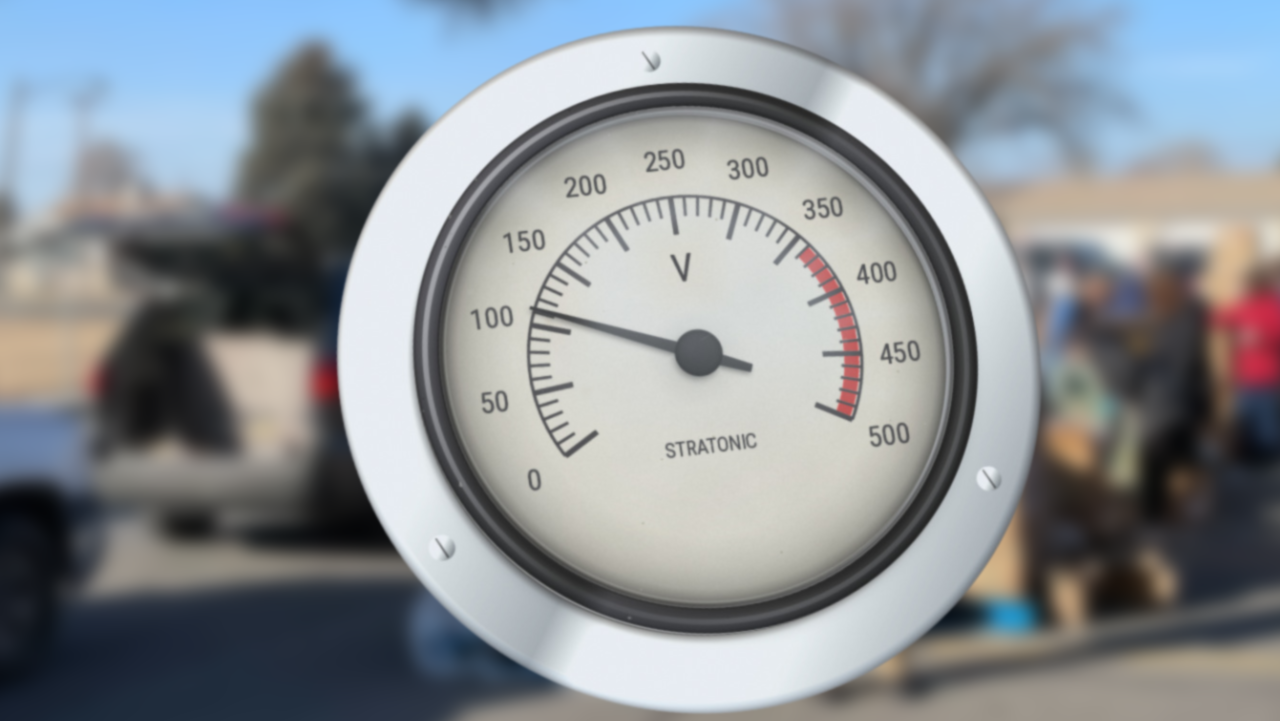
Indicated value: 110 V
